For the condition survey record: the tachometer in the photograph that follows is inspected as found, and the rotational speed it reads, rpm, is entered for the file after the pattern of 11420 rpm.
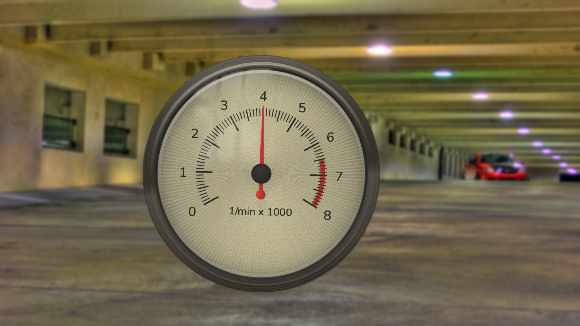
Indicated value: 4000 rpm
